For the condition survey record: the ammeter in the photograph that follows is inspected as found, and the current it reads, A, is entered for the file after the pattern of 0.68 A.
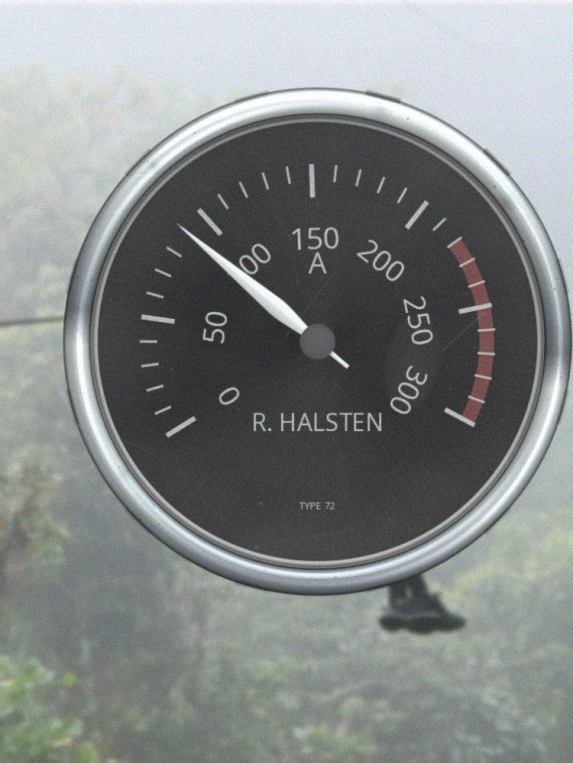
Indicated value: 90 A
